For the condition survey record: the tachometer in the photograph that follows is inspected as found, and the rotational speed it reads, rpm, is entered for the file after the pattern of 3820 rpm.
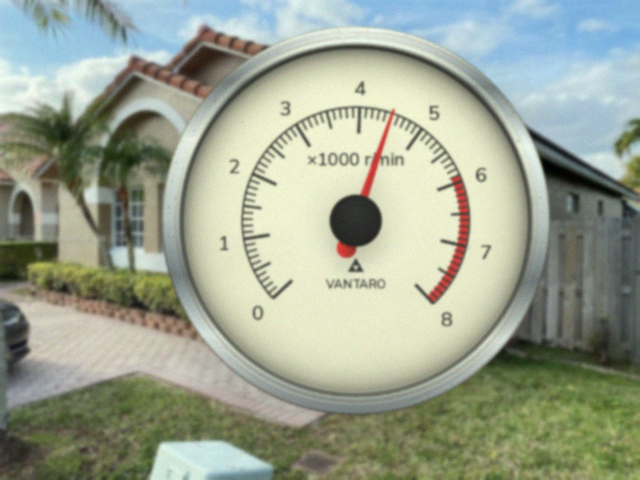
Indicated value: 4500 rpm
